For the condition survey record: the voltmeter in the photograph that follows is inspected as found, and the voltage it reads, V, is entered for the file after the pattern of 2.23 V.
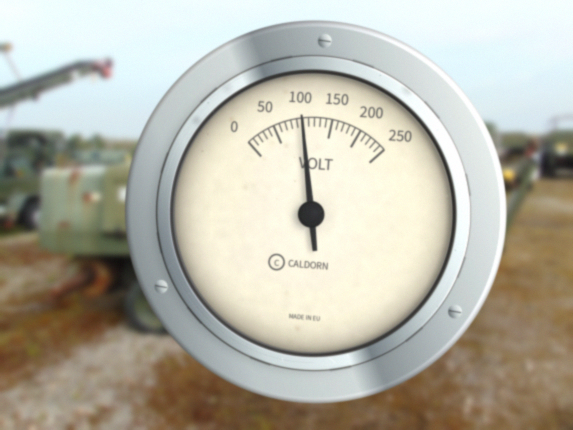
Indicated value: 100 V
